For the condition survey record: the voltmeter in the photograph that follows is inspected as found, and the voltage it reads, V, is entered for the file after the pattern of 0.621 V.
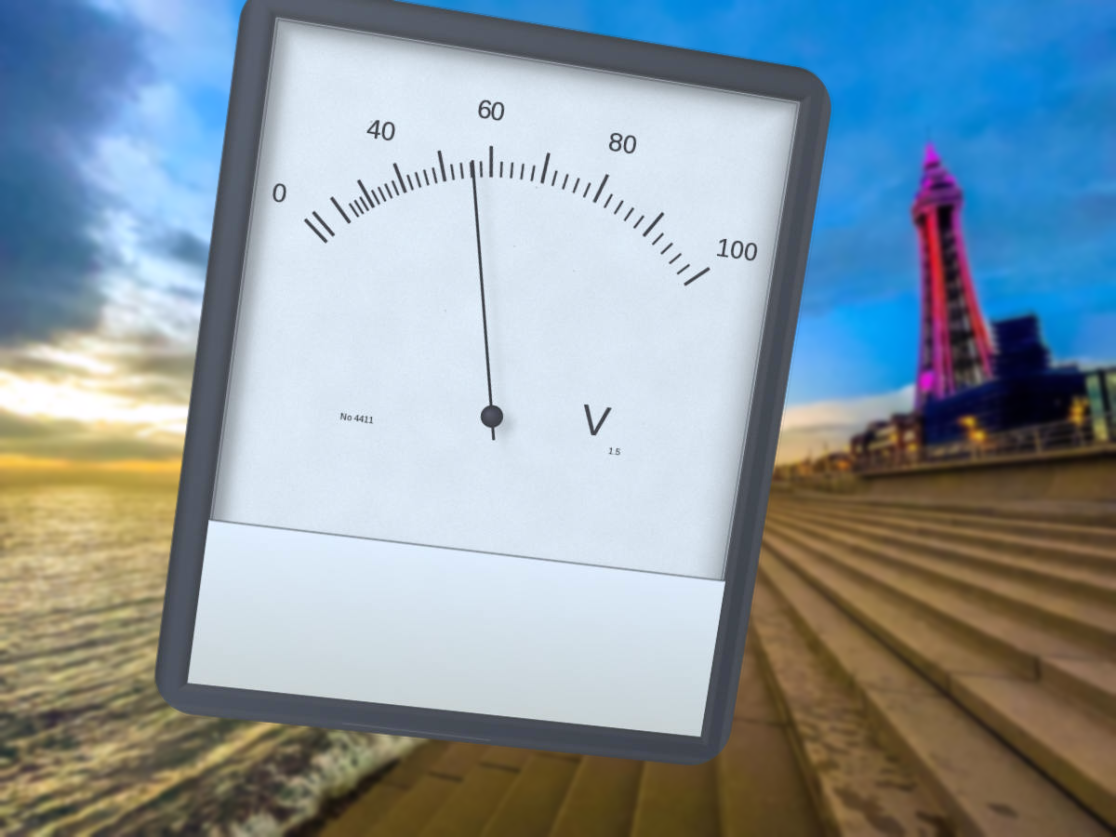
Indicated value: 56 V
